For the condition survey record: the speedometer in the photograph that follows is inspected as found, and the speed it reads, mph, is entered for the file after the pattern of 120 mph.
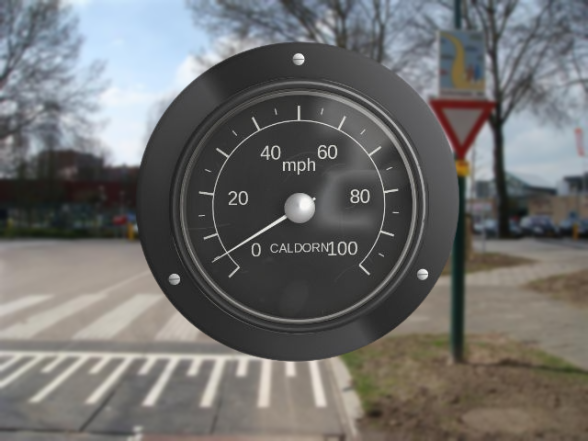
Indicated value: 5 mph
